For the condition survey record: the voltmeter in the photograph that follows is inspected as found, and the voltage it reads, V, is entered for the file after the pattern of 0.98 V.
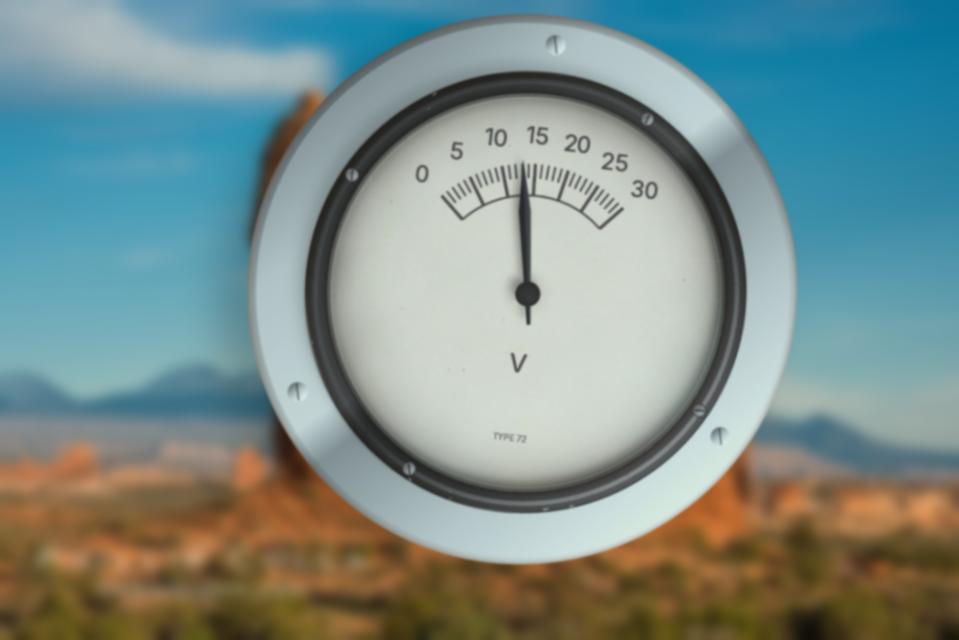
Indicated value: 13 V
